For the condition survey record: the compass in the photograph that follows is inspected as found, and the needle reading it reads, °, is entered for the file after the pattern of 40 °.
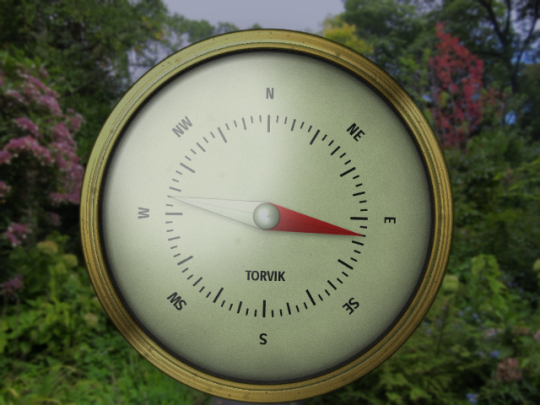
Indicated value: 100 °
